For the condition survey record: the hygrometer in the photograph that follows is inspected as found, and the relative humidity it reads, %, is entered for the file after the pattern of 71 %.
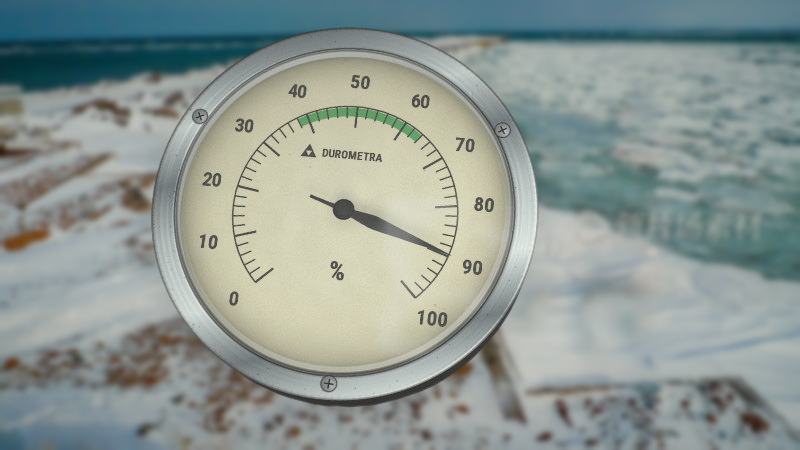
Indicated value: 90 %
